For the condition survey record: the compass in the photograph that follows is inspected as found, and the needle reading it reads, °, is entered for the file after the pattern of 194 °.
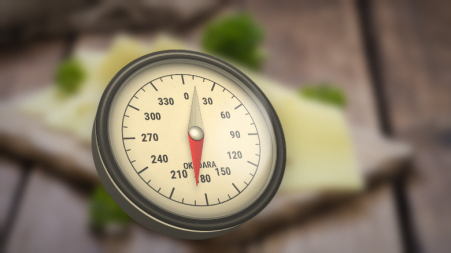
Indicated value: 190 °
